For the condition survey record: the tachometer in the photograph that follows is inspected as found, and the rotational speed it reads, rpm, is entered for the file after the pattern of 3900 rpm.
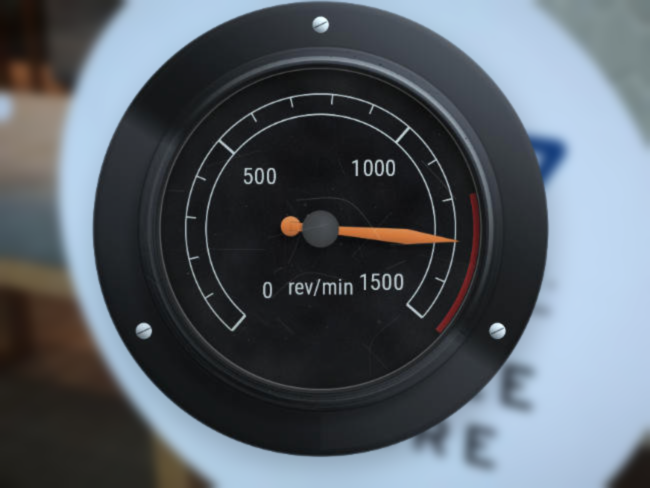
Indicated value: 1300 rpm
